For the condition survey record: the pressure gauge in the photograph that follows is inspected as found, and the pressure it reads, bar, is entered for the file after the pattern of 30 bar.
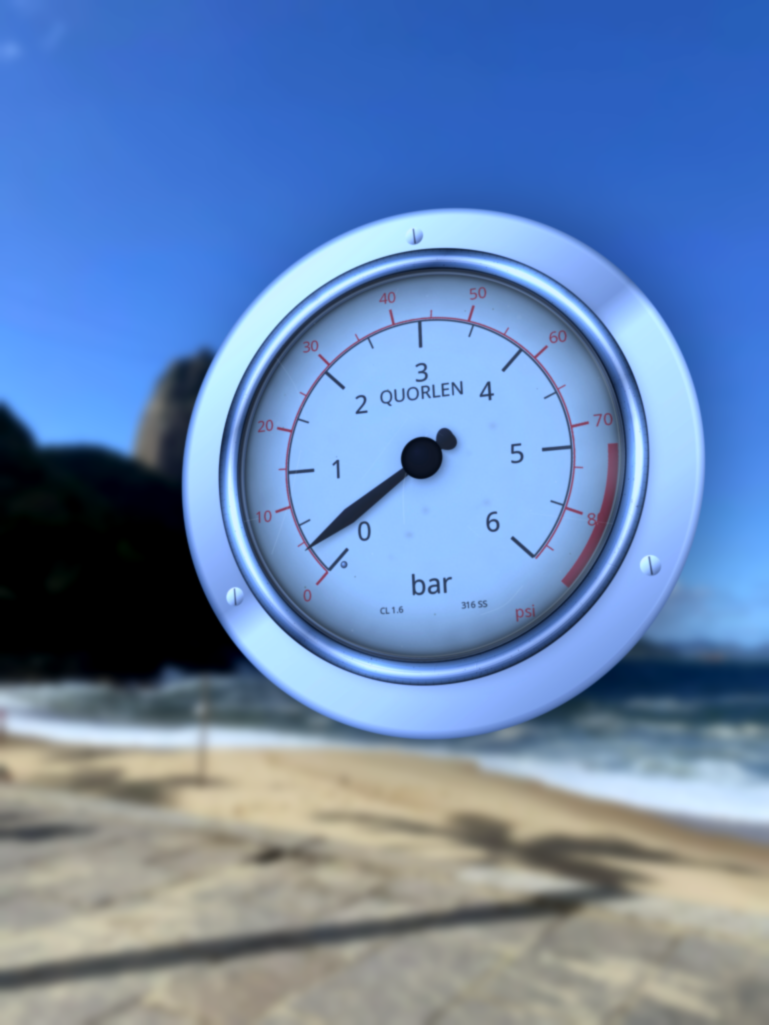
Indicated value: 0.25 bar
